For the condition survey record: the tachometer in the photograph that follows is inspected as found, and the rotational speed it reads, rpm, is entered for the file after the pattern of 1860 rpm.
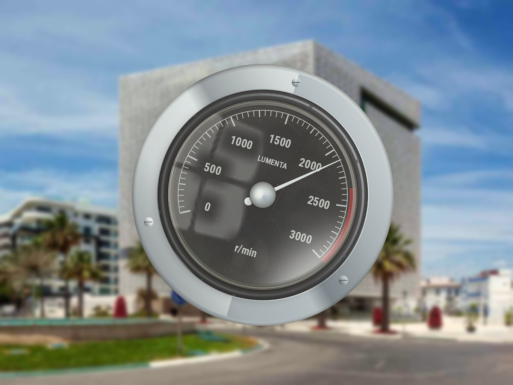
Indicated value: 2100 rpm
